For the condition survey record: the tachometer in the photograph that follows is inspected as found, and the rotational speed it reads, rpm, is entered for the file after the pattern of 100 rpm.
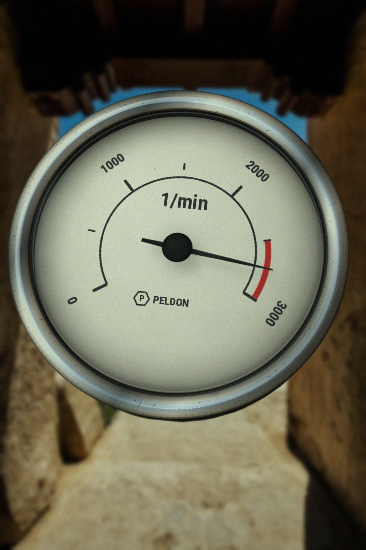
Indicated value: 2750 rpm
